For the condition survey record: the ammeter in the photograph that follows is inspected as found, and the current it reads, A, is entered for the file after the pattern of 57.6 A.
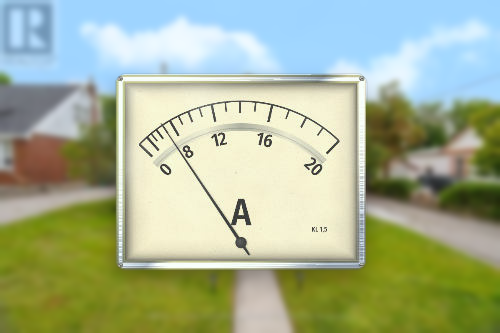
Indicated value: 7 A
